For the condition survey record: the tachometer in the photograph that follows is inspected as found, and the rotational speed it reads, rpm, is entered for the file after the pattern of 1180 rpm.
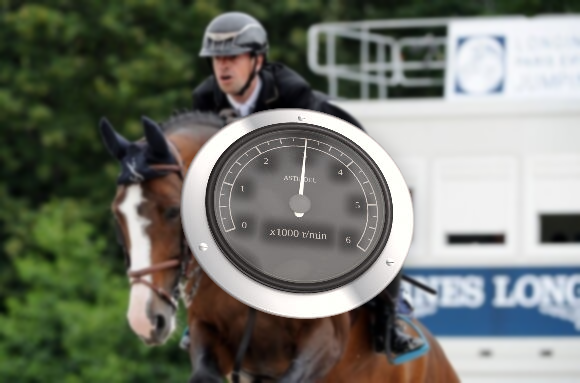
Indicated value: 3000 rpm
